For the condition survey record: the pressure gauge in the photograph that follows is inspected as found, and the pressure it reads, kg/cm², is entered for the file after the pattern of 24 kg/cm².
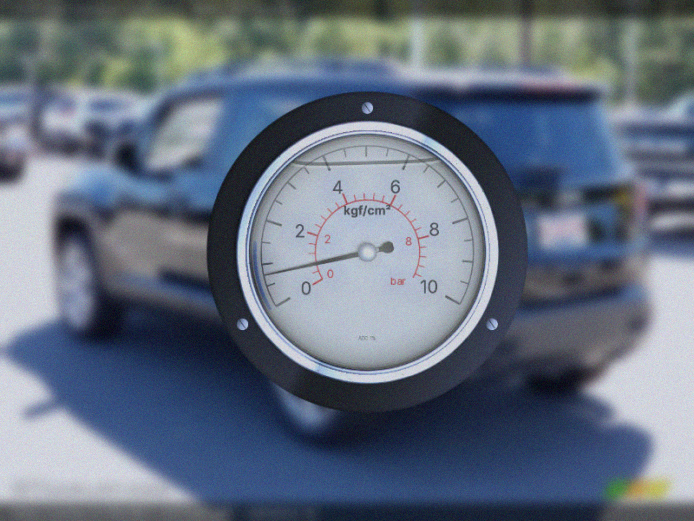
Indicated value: 0.75 kg/cm²
